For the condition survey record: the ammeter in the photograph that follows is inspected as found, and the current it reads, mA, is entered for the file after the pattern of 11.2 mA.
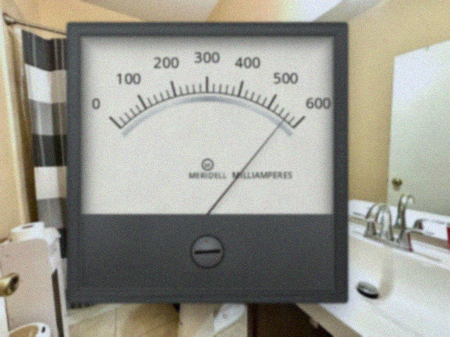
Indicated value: 560 mA
